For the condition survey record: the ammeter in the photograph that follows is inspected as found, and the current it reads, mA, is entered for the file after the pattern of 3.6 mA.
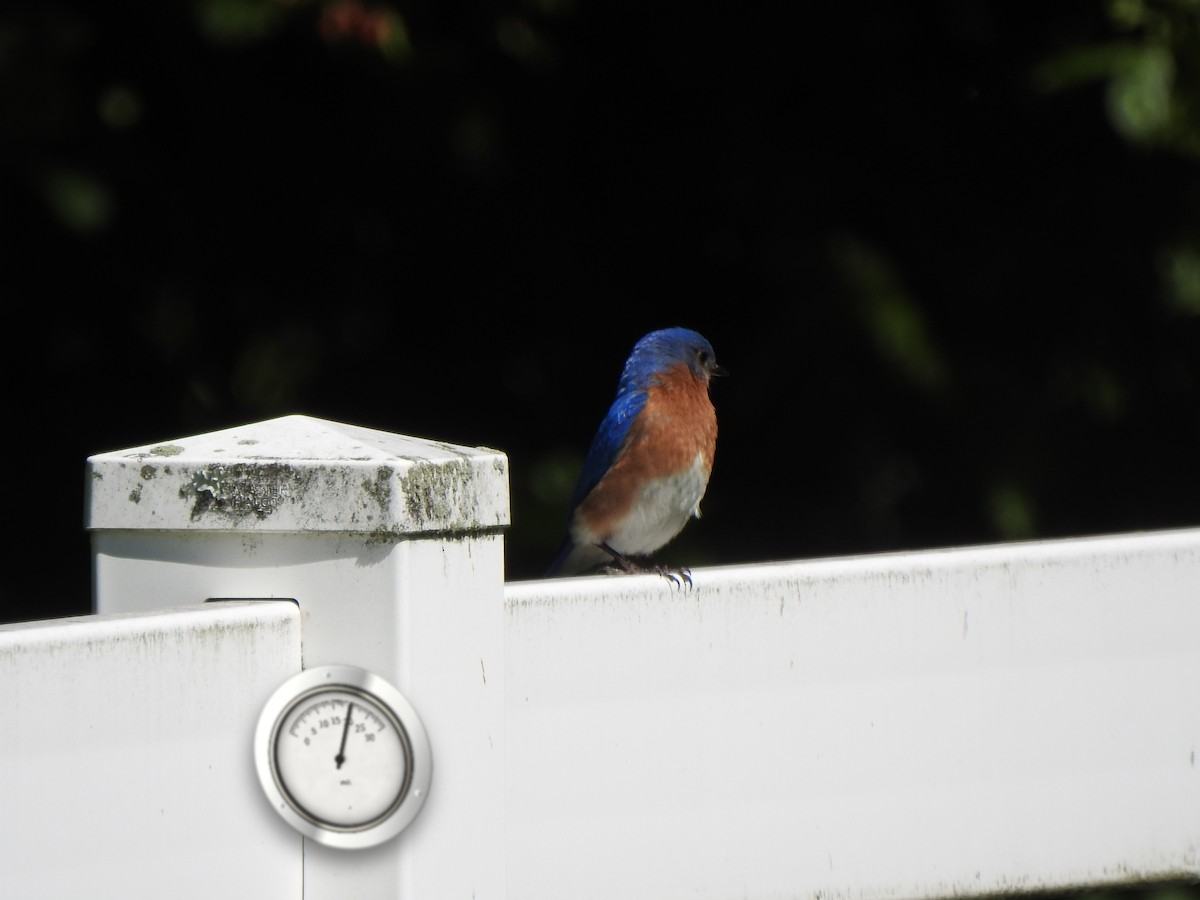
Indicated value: 20 mA
